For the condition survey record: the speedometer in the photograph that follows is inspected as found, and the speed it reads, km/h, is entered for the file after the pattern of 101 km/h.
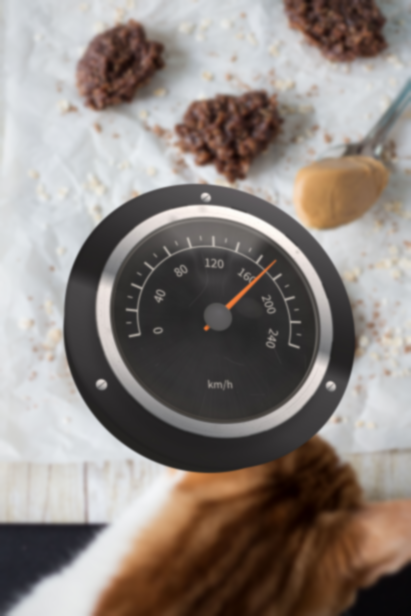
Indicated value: 170 km/h
